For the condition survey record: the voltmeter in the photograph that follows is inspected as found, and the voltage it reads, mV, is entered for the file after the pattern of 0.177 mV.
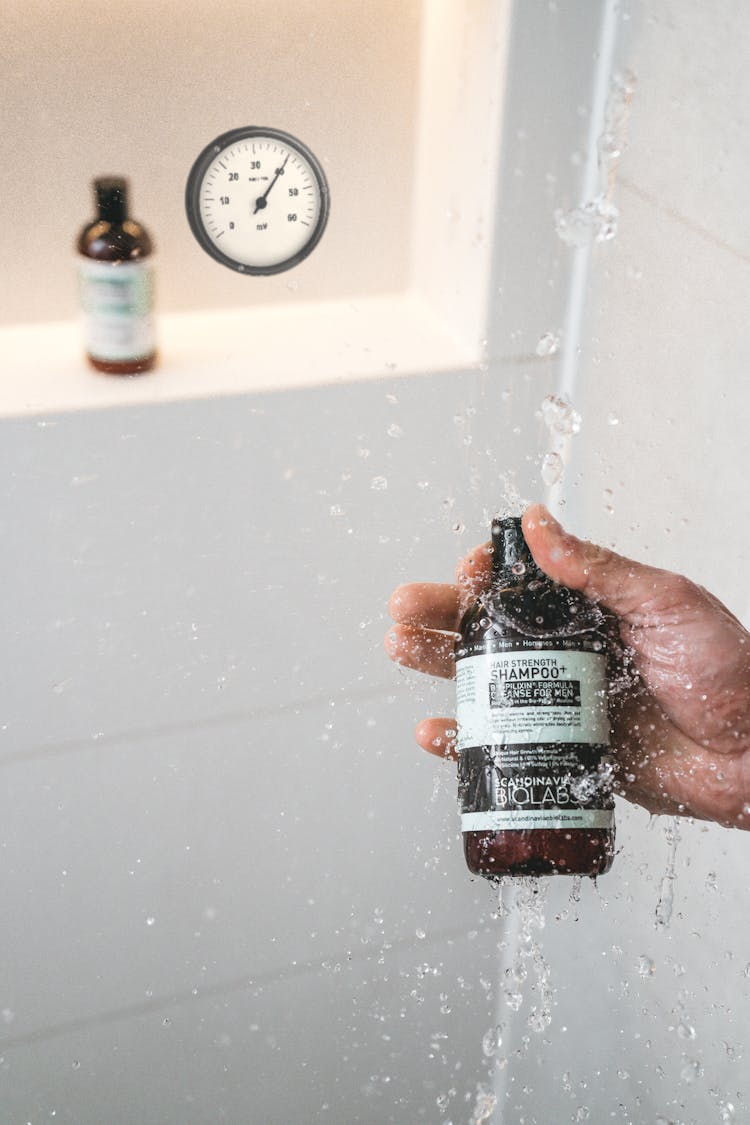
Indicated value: 40 mV
